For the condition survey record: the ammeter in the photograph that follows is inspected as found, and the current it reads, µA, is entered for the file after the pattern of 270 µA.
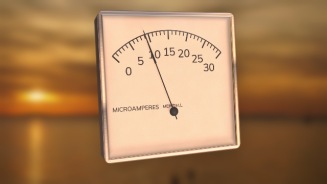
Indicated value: 9 µA
